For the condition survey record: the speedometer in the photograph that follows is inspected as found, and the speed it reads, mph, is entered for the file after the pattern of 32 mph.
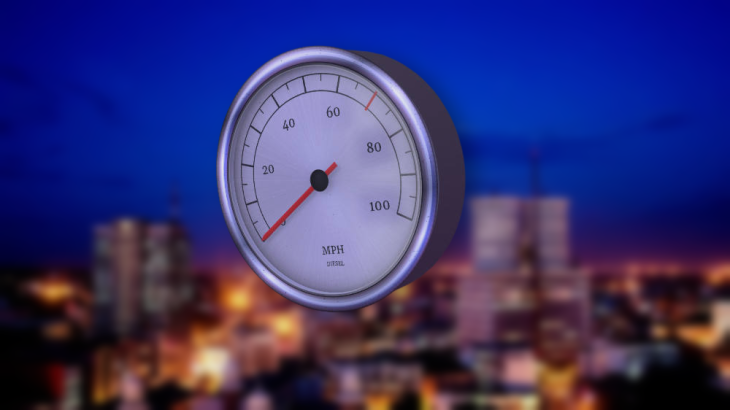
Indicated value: 0 mph
